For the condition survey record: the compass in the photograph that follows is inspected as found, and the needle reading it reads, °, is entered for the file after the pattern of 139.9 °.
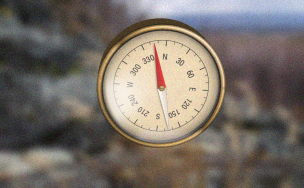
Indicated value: 345 °
